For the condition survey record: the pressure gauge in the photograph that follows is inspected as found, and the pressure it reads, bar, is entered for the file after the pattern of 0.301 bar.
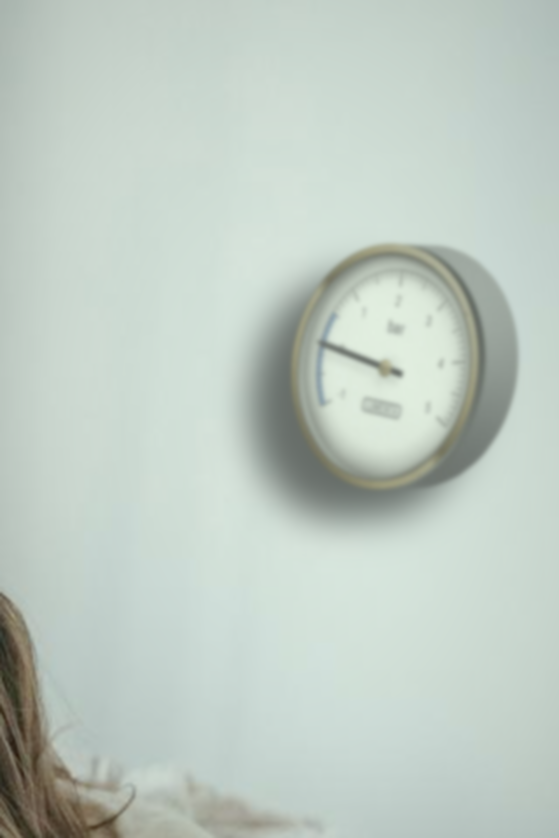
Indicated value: 0 bar
